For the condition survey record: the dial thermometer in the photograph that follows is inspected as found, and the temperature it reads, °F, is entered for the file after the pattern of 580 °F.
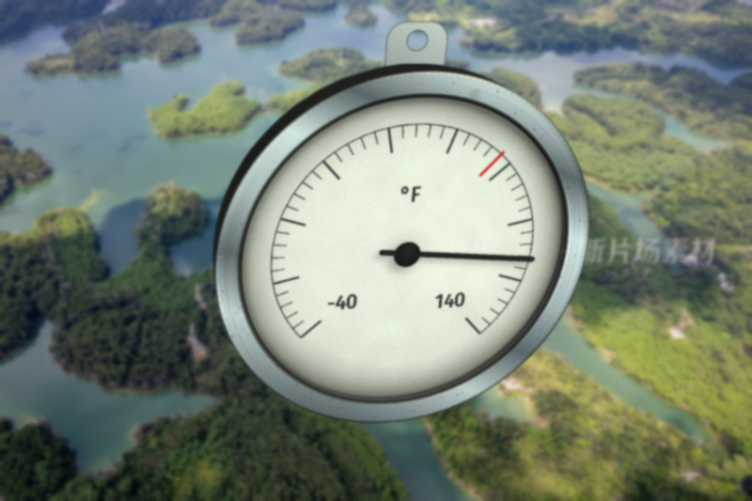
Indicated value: 112 °F
